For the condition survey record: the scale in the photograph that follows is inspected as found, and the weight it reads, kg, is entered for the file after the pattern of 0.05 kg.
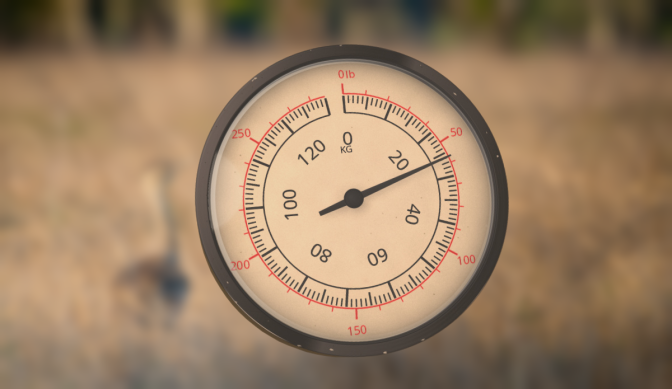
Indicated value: 26 kg
